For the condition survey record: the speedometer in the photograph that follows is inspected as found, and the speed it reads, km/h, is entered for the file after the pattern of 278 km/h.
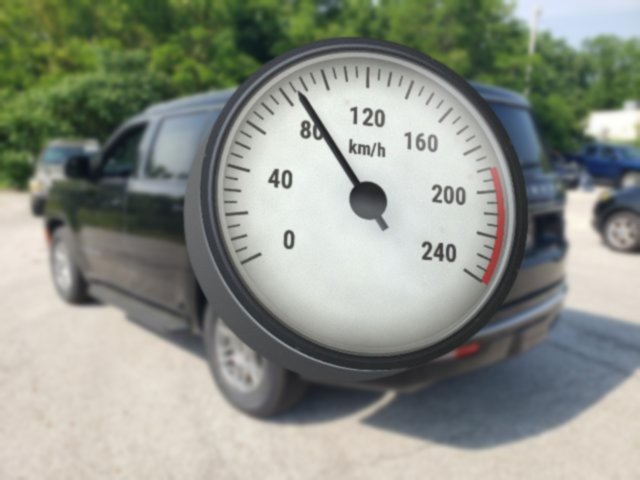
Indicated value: 85 km/h
